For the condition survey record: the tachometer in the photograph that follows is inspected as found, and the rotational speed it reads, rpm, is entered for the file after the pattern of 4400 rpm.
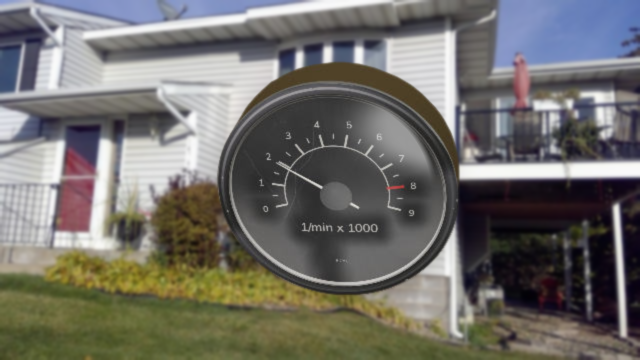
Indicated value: 2000 rpm
